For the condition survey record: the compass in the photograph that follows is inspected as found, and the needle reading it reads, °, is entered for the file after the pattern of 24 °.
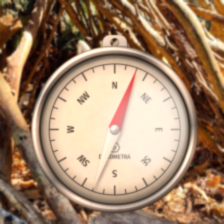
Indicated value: 20 °
